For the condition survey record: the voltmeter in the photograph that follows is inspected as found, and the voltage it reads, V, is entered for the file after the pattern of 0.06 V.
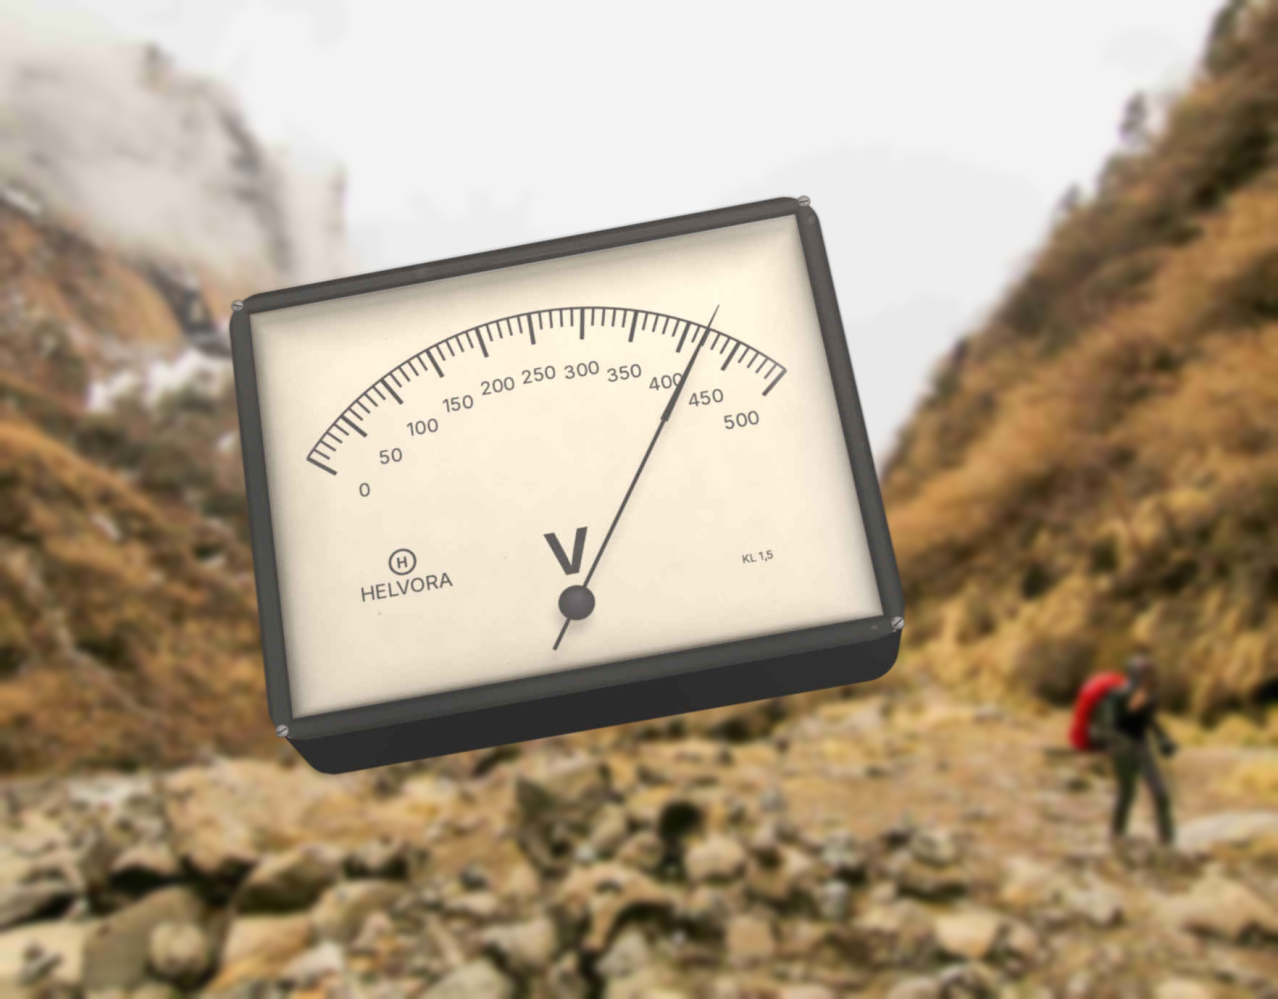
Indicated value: 420 V
